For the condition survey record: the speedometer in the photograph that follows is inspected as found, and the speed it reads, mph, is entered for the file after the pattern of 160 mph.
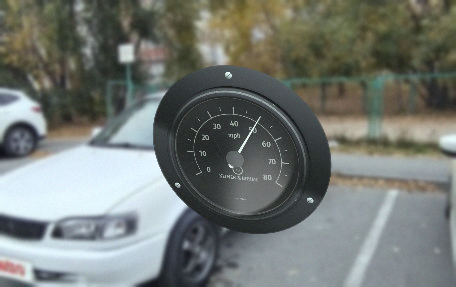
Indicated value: 50 mph
